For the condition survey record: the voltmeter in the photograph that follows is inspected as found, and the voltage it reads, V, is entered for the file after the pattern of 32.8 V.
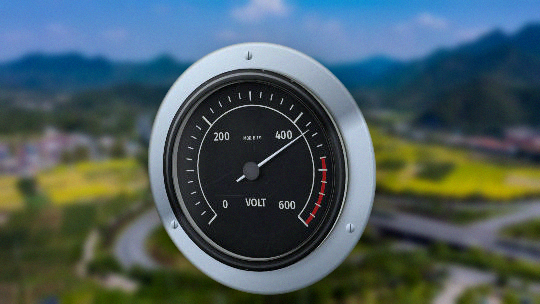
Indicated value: 430 V
